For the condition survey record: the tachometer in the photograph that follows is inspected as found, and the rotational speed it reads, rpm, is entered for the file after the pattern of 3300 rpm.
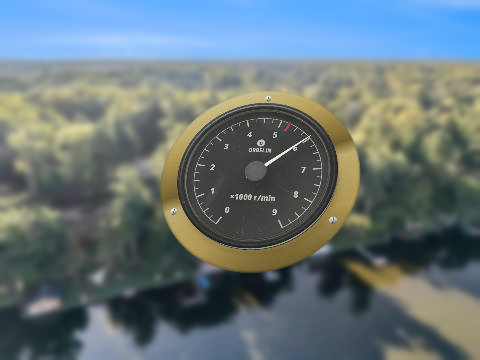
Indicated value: 6000 rpm
